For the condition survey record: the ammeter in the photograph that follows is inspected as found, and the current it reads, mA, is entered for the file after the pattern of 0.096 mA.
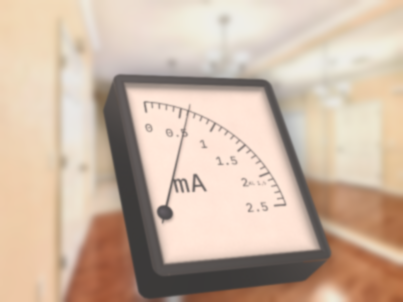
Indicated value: 0.6 mA
